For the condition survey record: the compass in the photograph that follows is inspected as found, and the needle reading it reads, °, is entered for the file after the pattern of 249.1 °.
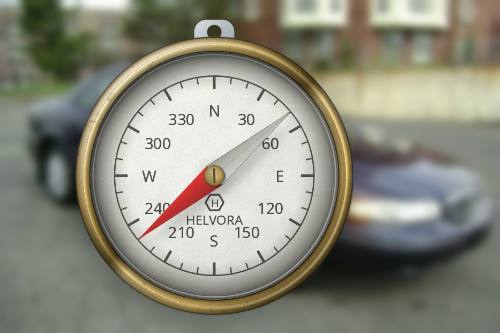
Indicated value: 230 °
